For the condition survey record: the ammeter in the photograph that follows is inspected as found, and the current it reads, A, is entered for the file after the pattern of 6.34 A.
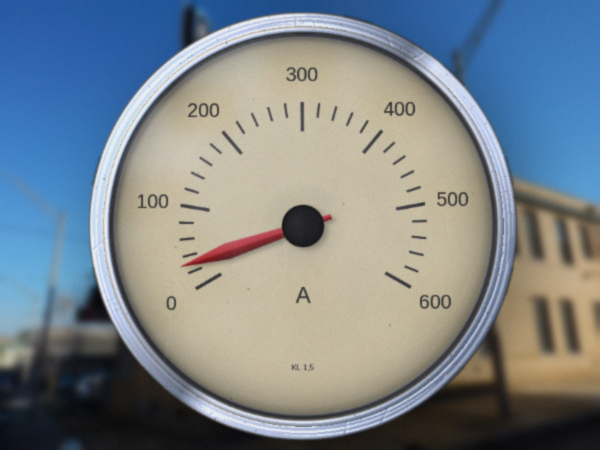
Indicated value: 30 A
